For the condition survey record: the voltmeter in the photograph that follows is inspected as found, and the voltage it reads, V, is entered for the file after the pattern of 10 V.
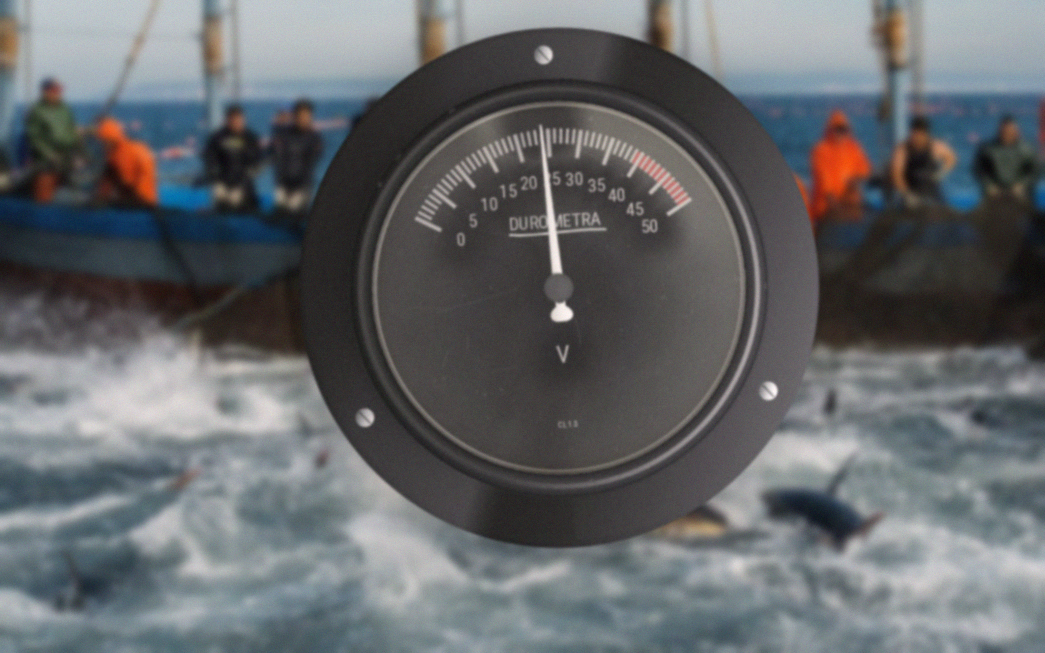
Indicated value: 24 V
